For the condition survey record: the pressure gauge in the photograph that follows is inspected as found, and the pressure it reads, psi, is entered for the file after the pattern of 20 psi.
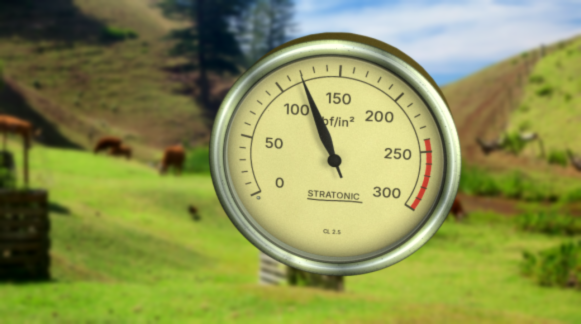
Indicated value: 120 psi
